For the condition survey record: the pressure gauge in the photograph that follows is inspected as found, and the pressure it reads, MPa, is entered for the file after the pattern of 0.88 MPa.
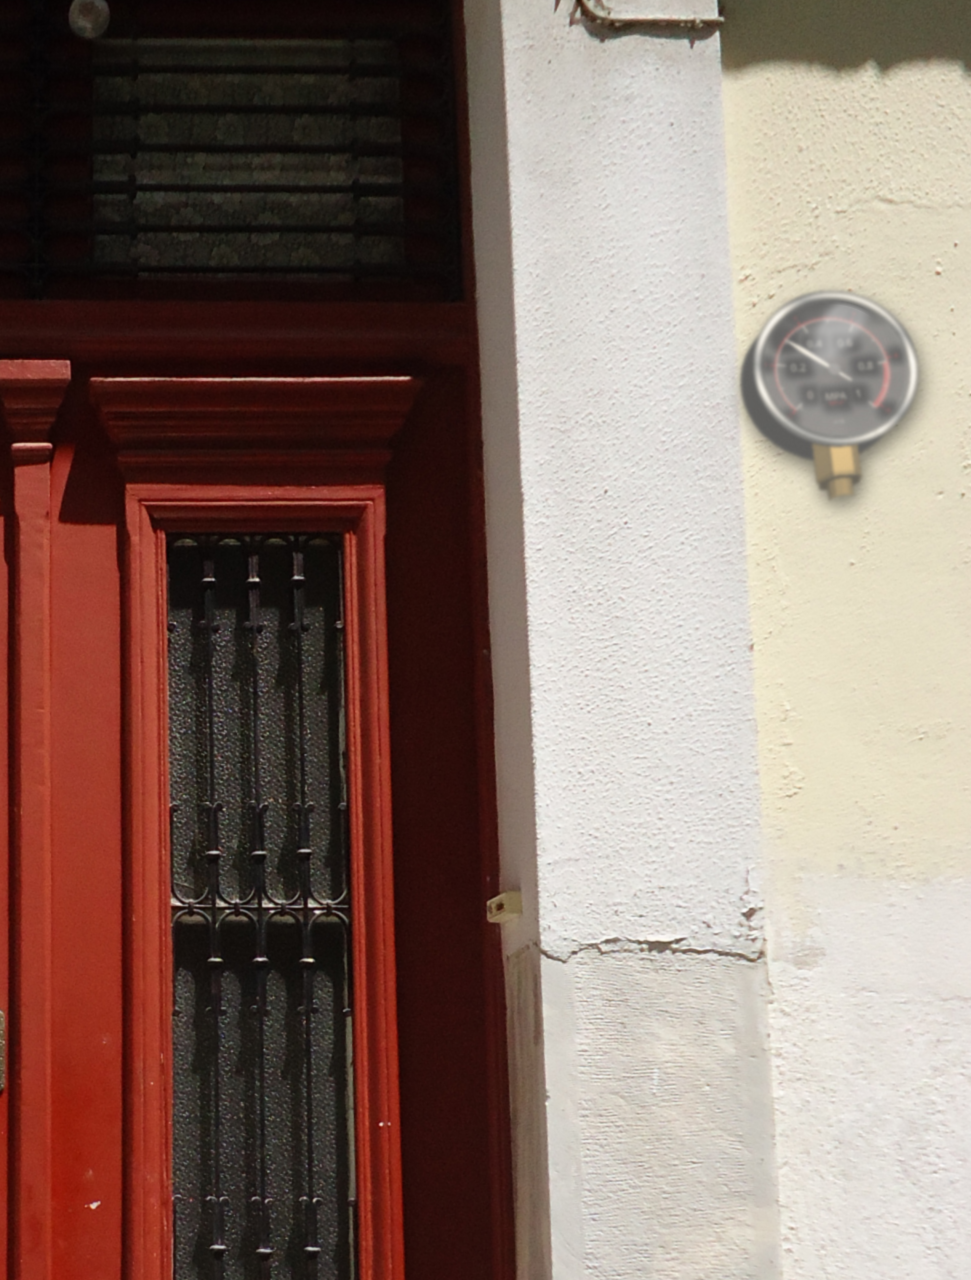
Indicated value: 0.3 MPa
